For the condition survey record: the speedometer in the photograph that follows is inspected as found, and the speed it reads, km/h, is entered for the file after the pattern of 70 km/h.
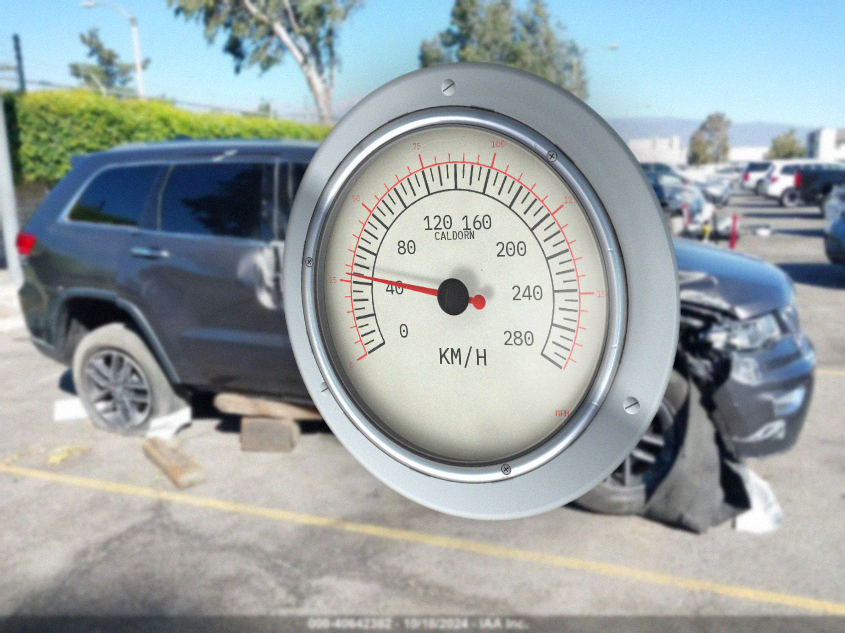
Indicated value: 45 km/h
